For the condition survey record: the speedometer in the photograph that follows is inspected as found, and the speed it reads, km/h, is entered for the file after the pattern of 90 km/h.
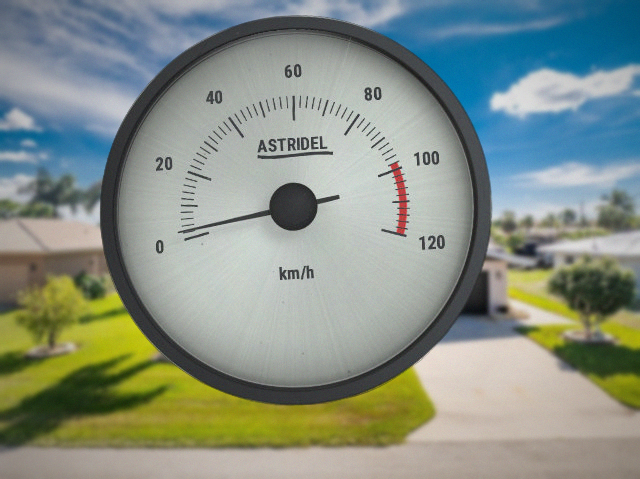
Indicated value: 2 km/h
